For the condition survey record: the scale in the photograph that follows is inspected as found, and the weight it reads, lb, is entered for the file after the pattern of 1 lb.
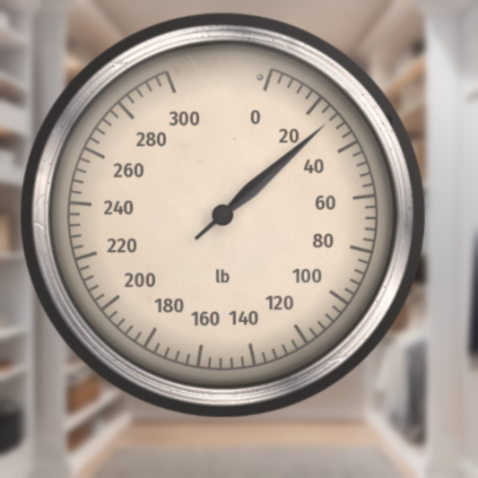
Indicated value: 28 lb
